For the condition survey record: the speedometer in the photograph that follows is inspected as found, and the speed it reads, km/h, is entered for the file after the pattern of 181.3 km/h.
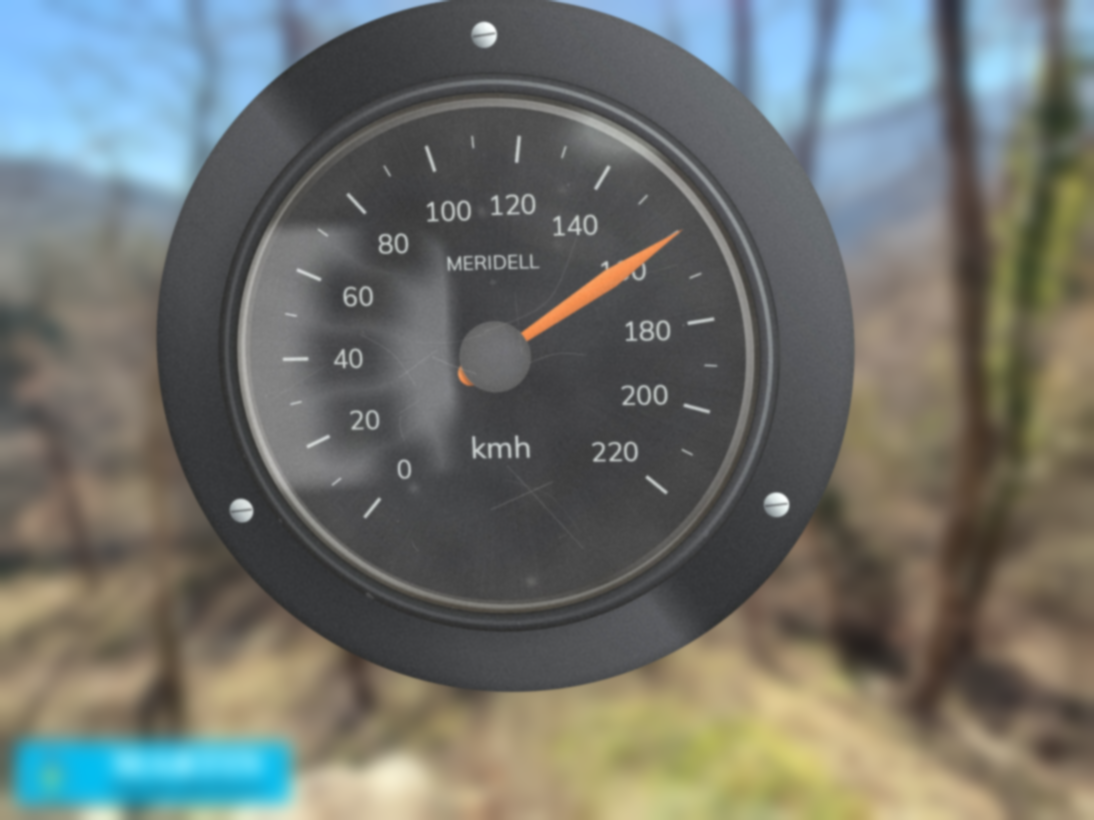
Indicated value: 160 km/h
